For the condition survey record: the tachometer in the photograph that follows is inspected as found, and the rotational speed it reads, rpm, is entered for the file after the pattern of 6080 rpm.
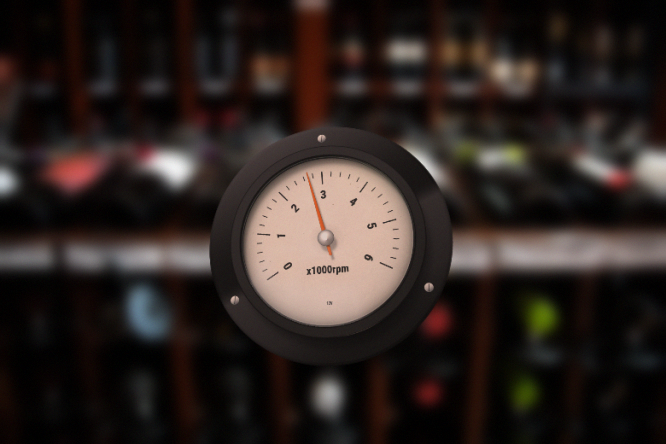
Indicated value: 2700 rpm
